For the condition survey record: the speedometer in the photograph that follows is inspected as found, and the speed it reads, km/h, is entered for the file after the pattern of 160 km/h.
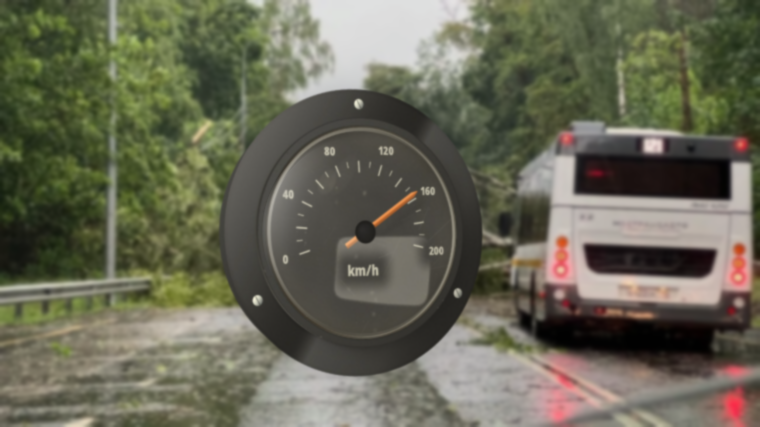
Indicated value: 155 km/h
